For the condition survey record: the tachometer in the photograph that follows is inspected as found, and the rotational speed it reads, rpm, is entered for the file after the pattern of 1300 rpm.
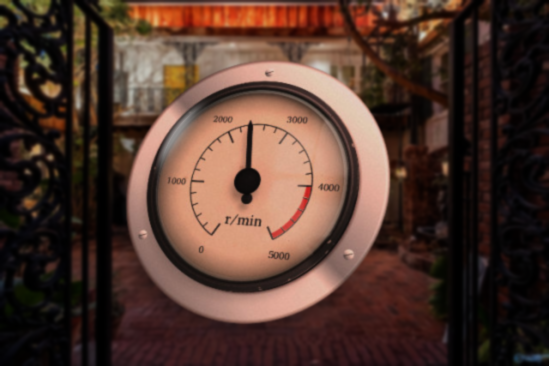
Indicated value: 2400 rpm
